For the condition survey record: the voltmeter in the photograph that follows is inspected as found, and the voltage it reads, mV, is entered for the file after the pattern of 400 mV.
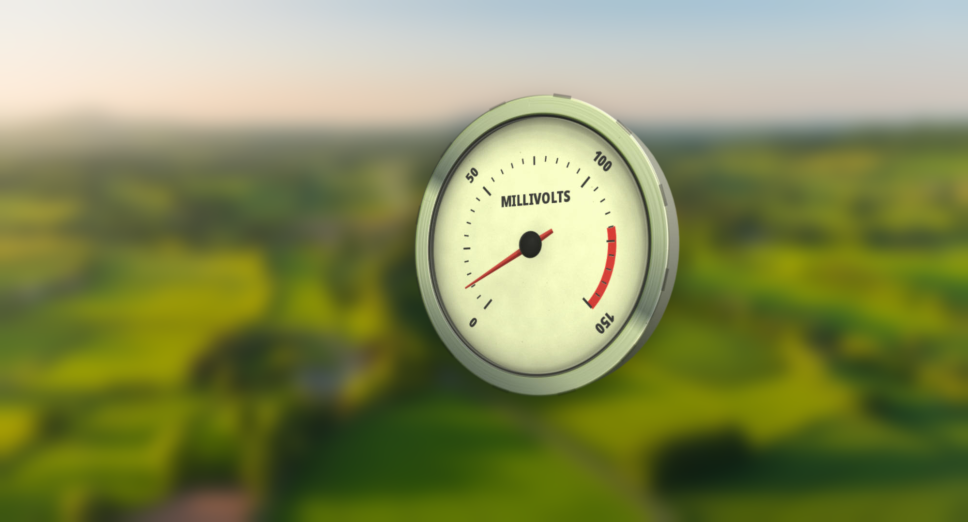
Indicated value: 10 mV
